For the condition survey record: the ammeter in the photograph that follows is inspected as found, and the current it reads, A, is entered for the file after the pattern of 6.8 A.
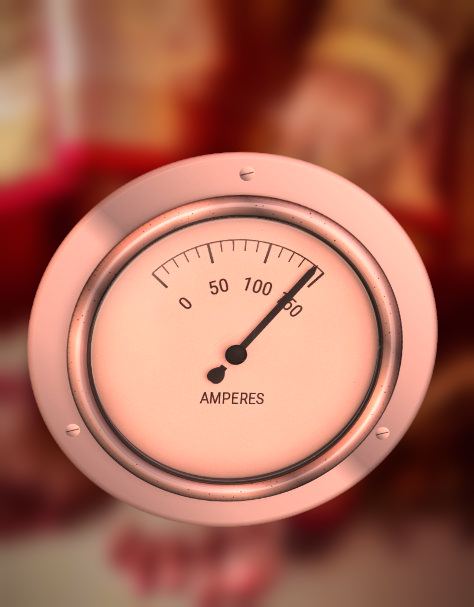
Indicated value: 140 A
